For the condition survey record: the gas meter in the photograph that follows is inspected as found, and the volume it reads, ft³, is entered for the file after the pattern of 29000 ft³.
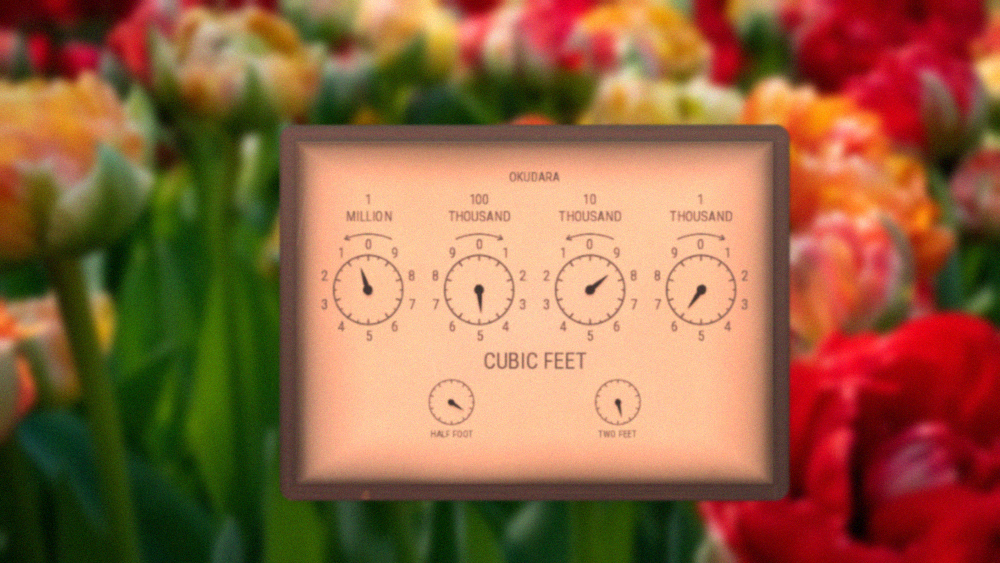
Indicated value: 48600 ft³
